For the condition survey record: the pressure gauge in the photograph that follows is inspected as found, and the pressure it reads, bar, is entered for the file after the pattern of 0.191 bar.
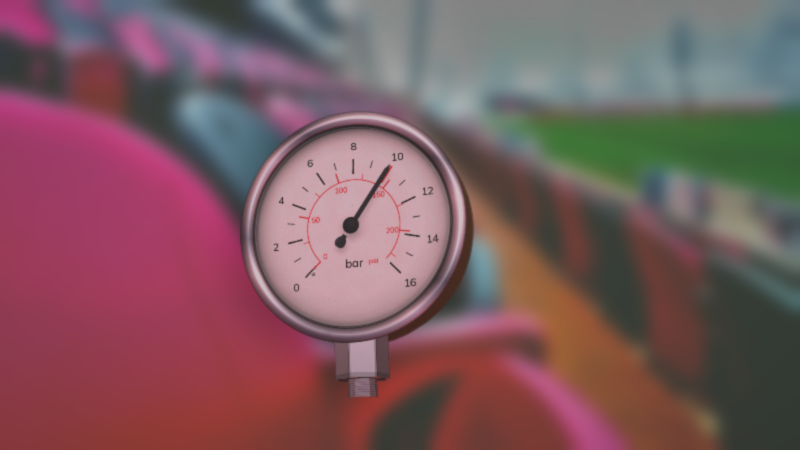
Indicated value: 10 bar
